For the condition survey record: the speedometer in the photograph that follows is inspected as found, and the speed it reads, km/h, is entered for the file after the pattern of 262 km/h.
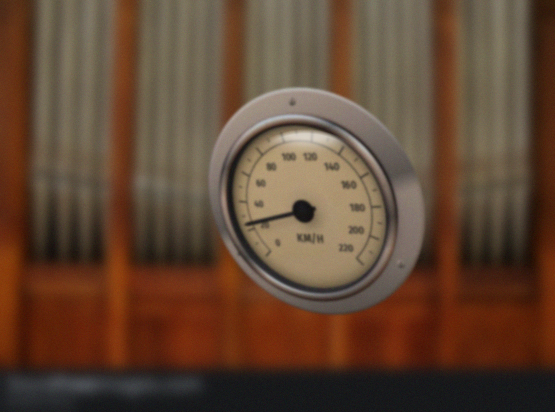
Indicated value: 25 km/h
